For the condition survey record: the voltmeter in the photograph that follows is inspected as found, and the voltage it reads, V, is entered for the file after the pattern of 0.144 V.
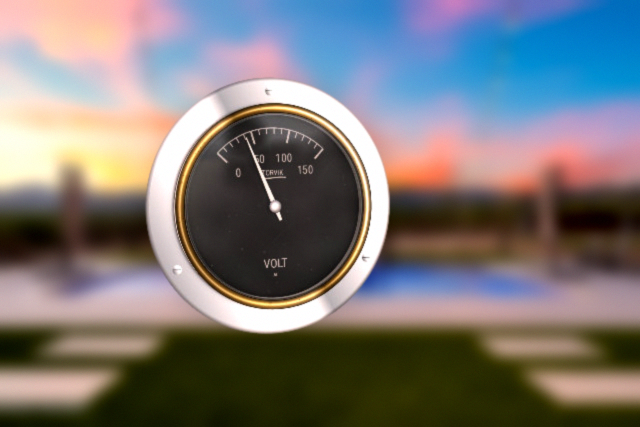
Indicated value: 40 V
